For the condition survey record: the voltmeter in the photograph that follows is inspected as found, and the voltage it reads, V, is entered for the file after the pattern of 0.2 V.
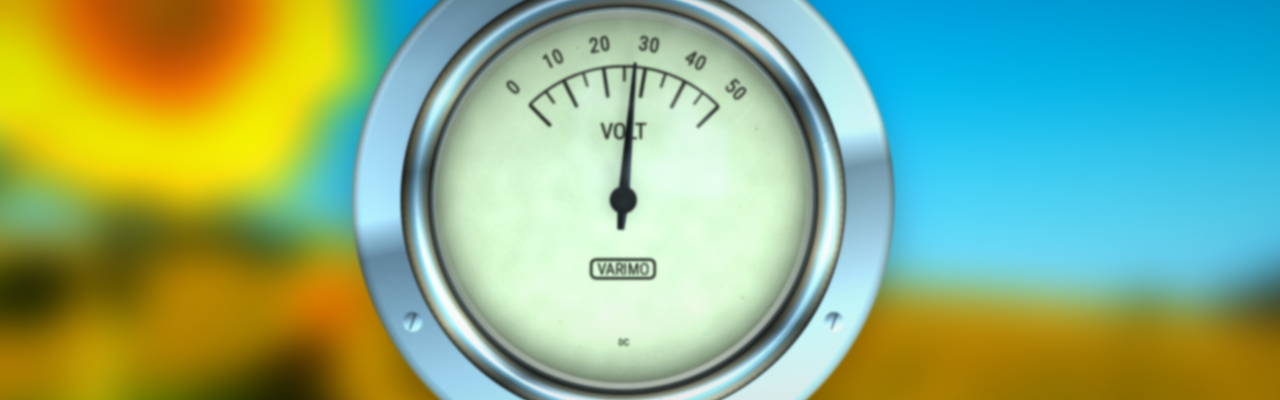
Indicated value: 27.5 V
